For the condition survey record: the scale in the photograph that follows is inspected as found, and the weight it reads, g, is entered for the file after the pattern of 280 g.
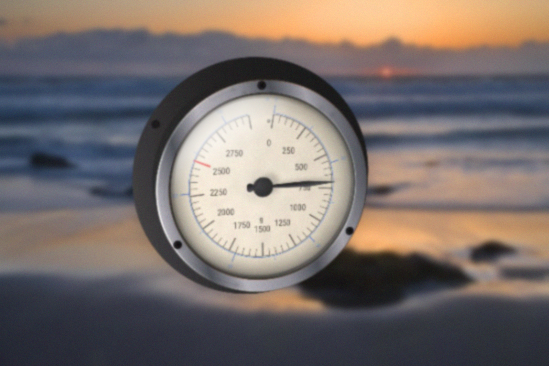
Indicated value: 700 g
